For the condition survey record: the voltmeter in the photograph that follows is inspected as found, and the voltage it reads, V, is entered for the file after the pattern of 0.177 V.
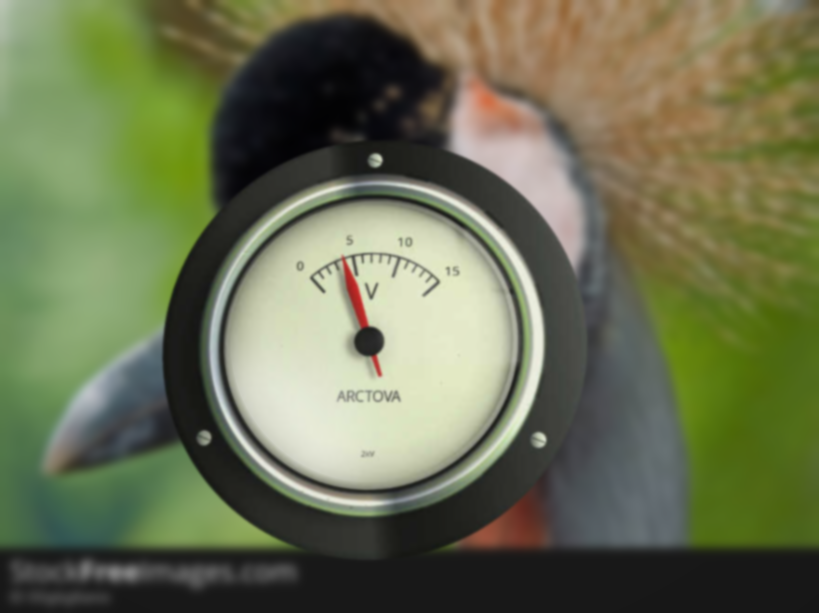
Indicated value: 4 V
